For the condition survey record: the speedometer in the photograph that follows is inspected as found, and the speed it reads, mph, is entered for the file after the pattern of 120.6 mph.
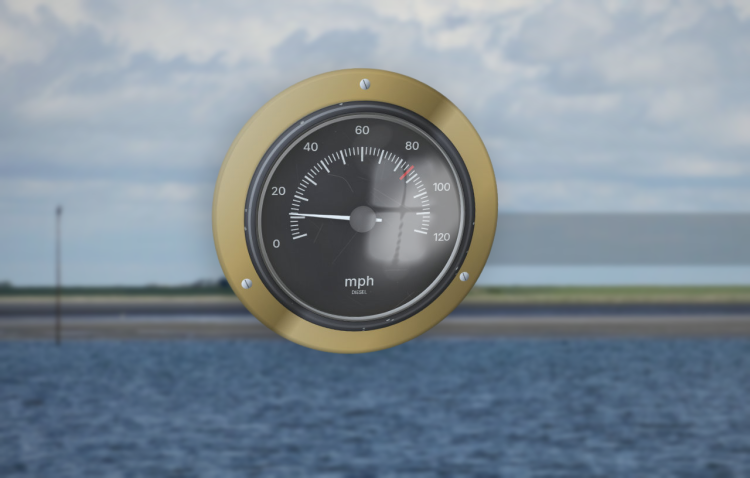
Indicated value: 12 mph
